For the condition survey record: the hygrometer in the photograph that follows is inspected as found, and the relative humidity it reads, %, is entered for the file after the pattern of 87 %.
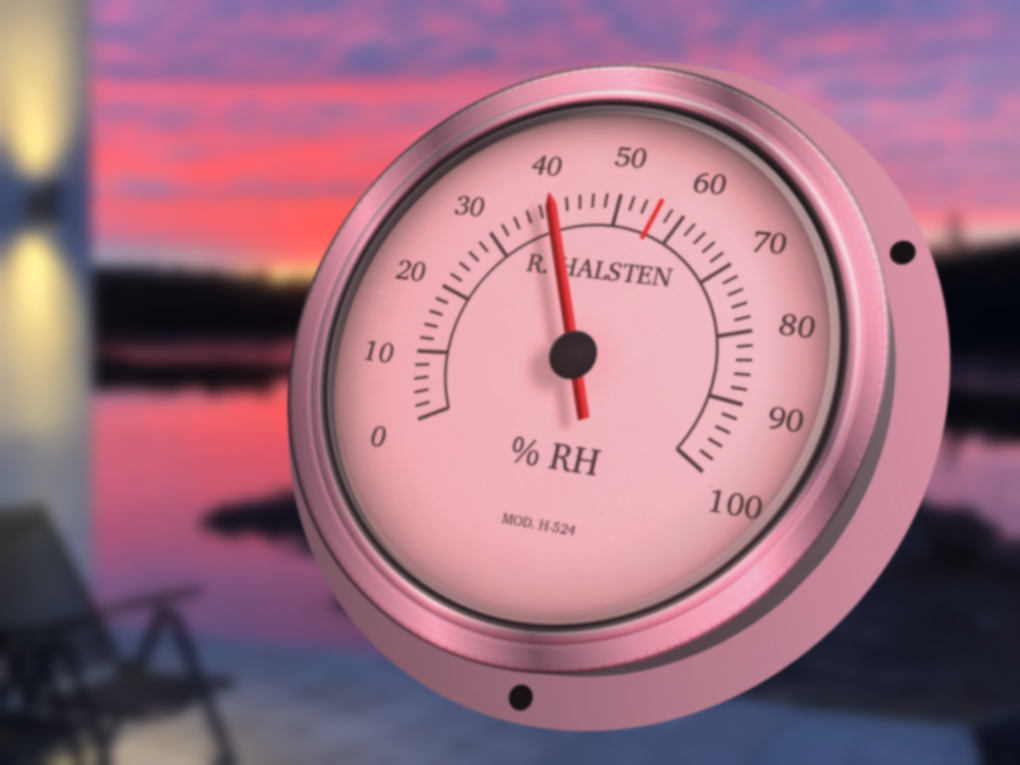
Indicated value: 40 %
